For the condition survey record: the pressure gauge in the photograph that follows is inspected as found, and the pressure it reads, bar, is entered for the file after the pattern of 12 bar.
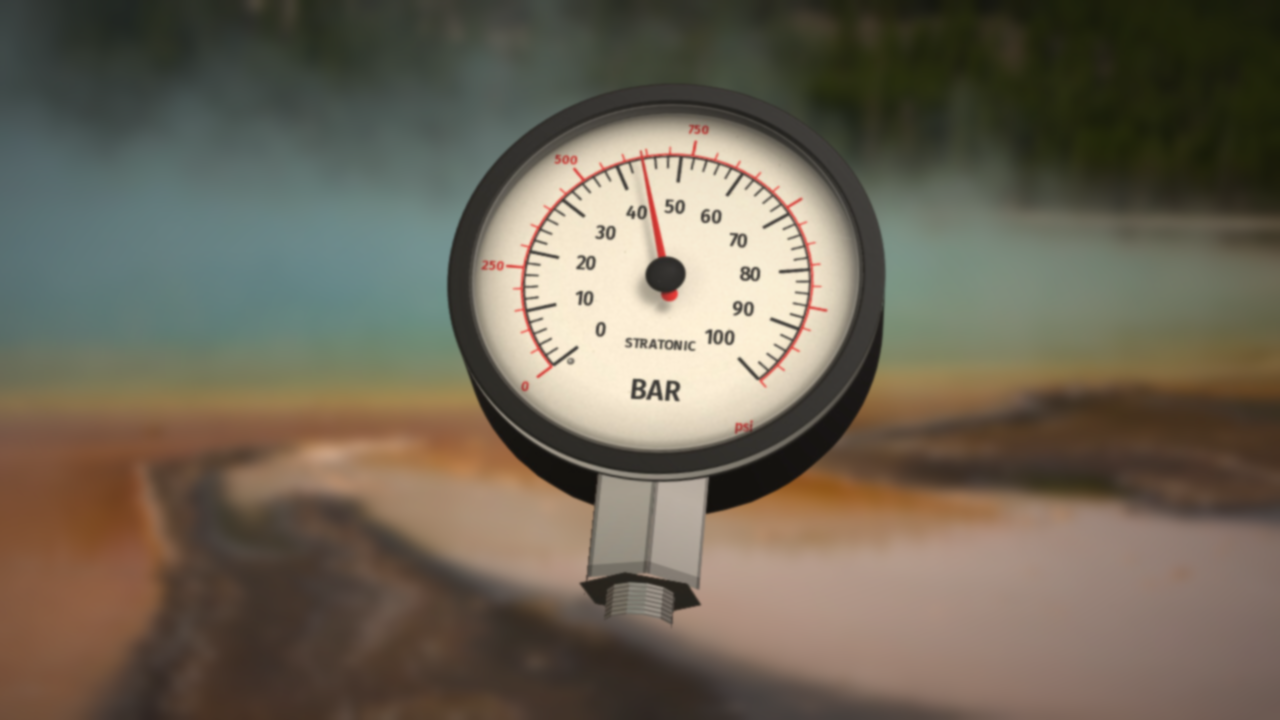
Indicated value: 44 bar
